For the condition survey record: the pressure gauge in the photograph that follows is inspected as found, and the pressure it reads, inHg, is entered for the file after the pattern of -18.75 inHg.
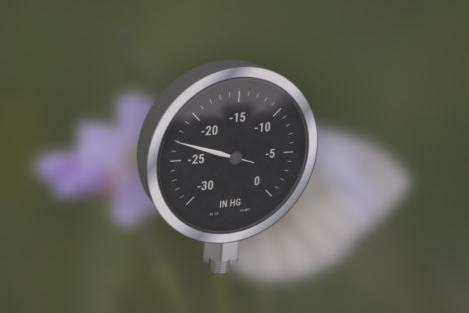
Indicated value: -23 inHg
